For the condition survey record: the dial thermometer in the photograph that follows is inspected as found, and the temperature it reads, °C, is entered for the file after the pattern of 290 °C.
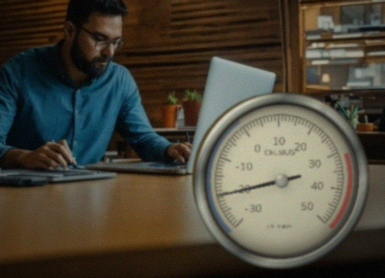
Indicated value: -20 °C
